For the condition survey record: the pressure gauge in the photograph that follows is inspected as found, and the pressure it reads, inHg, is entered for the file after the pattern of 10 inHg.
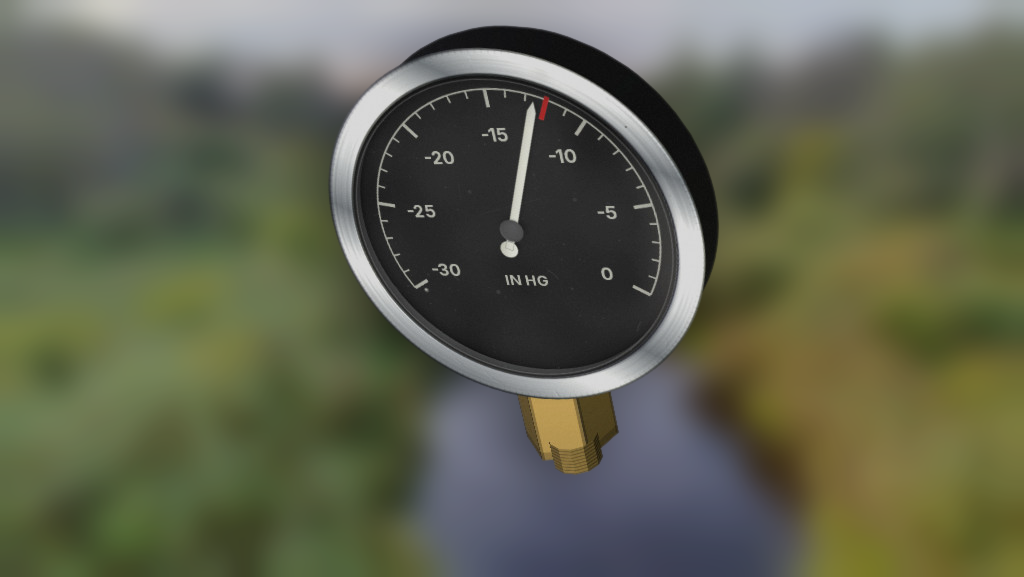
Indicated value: -12.5 inHg
